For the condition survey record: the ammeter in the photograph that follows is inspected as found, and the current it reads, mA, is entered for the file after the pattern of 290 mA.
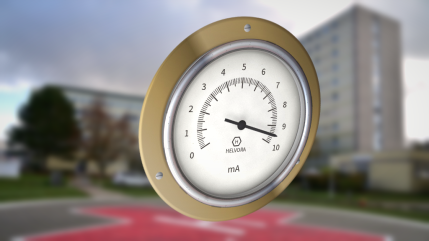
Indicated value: 9.5 mA
